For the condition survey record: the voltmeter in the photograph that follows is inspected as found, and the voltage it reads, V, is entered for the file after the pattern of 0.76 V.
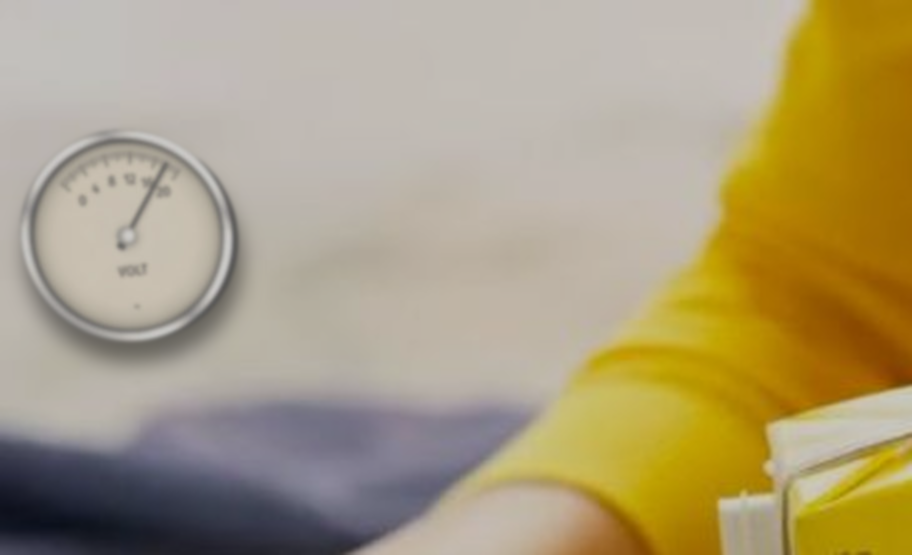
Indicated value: 18 V
